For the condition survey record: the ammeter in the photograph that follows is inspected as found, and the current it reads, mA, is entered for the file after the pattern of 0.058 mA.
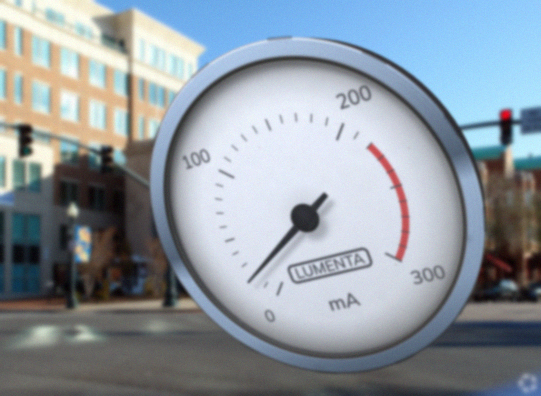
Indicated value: 20 mA
